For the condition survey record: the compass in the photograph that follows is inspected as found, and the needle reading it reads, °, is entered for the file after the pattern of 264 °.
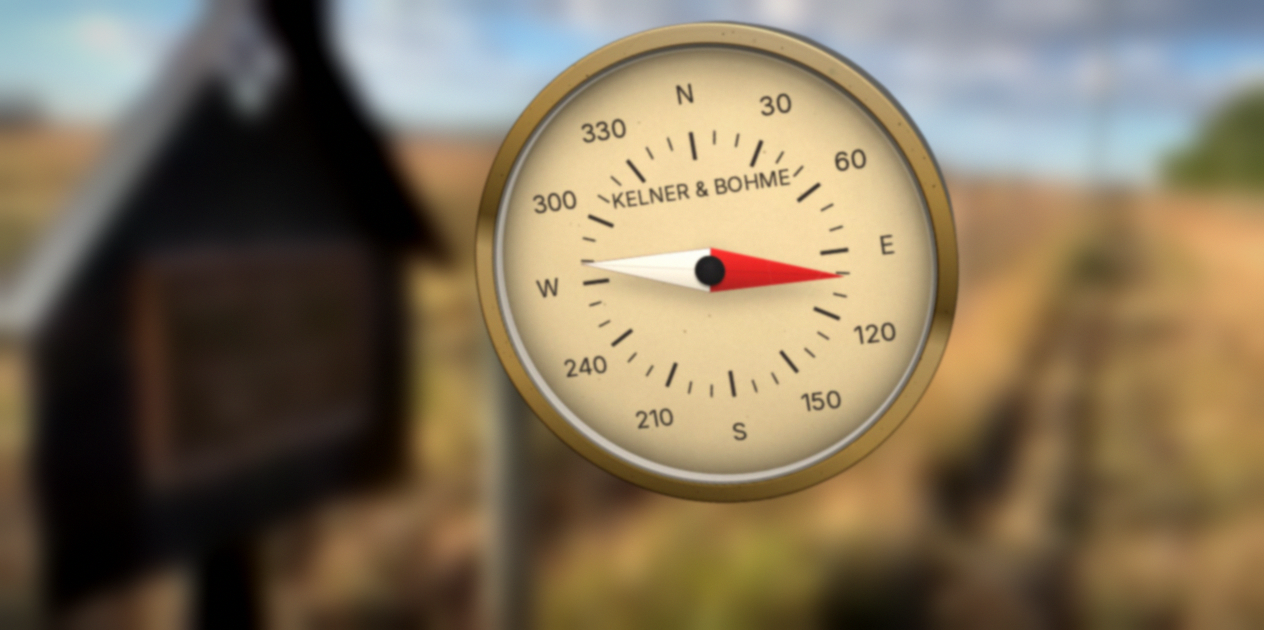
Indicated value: 100 °
